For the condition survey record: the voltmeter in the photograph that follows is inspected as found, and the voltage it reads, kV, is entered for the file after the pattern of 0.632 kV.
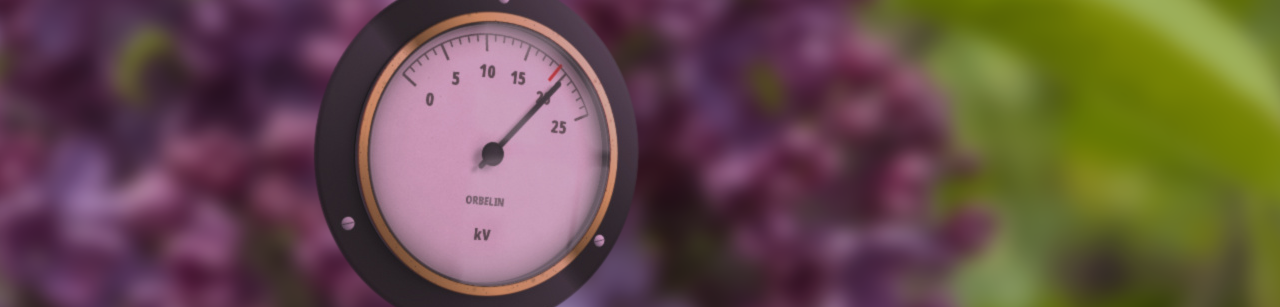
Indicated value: 20 kV
